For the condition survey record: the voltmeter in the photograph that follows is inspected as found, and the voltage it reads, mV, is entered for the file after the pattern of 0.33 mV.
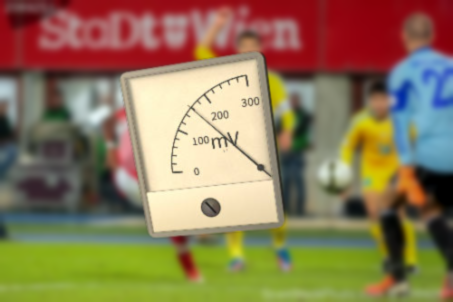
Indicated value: 160 mV
